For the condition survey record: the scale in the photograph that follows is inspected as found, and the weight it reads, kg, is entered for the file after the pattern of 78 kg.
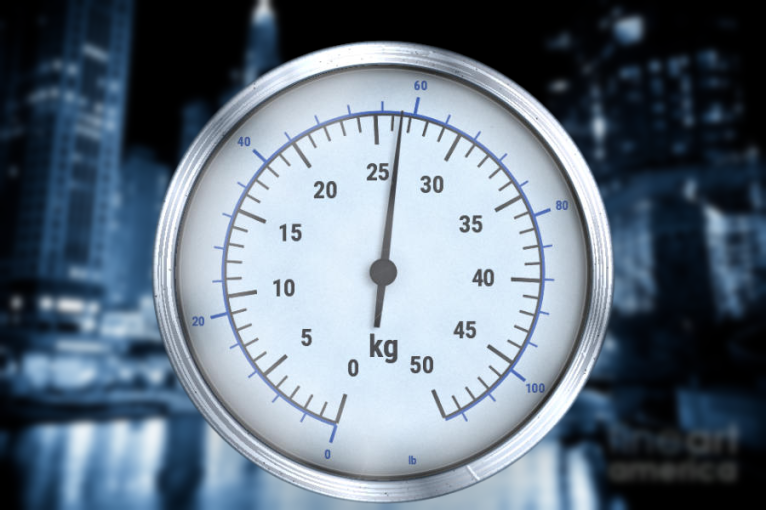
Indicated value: 26.5 kg
